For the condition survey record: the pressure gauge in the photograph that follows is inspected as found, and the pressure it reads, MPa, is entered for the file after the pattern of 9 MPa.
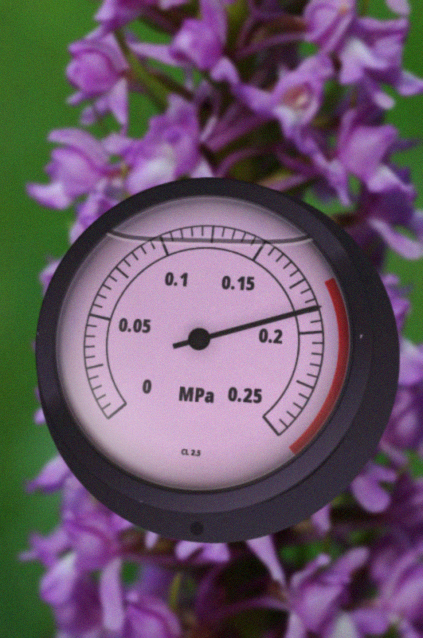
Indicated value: 0.19 MPa
